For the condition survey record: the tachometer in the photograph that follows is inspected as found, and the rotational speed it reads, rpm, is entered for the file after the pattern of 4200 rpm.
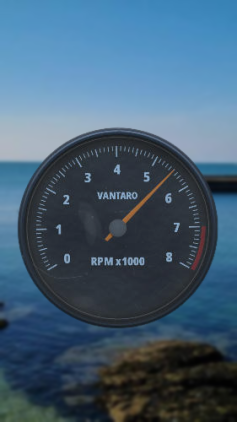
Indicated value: 5500 rpm
